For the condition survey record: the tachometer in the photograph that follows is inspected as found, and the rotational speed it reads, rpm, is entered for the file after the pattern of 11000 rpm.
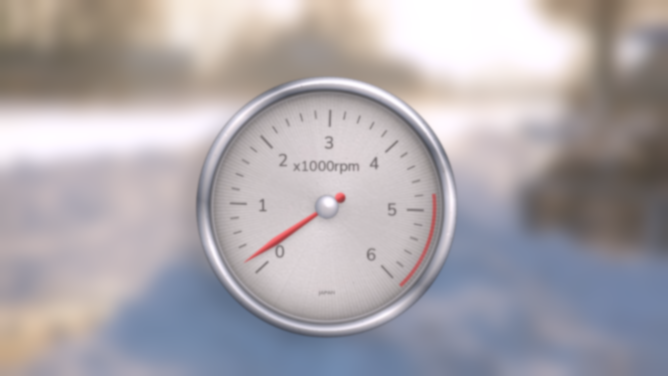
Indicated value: 200 rpm
